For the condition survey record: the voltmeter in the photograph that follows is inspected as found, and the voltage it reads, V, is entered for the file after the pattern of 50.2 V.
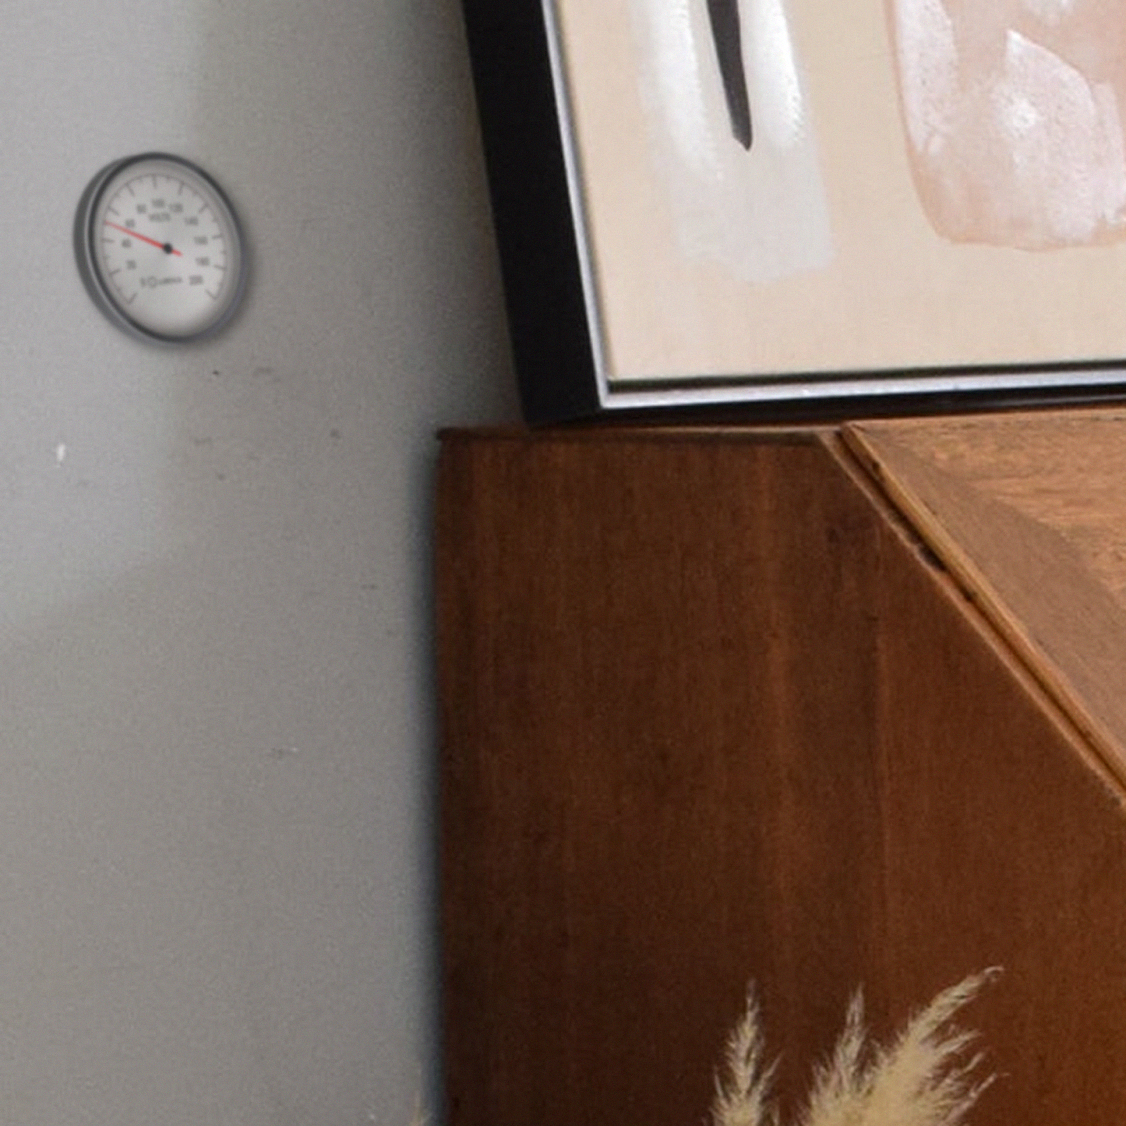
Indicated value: 50 V
